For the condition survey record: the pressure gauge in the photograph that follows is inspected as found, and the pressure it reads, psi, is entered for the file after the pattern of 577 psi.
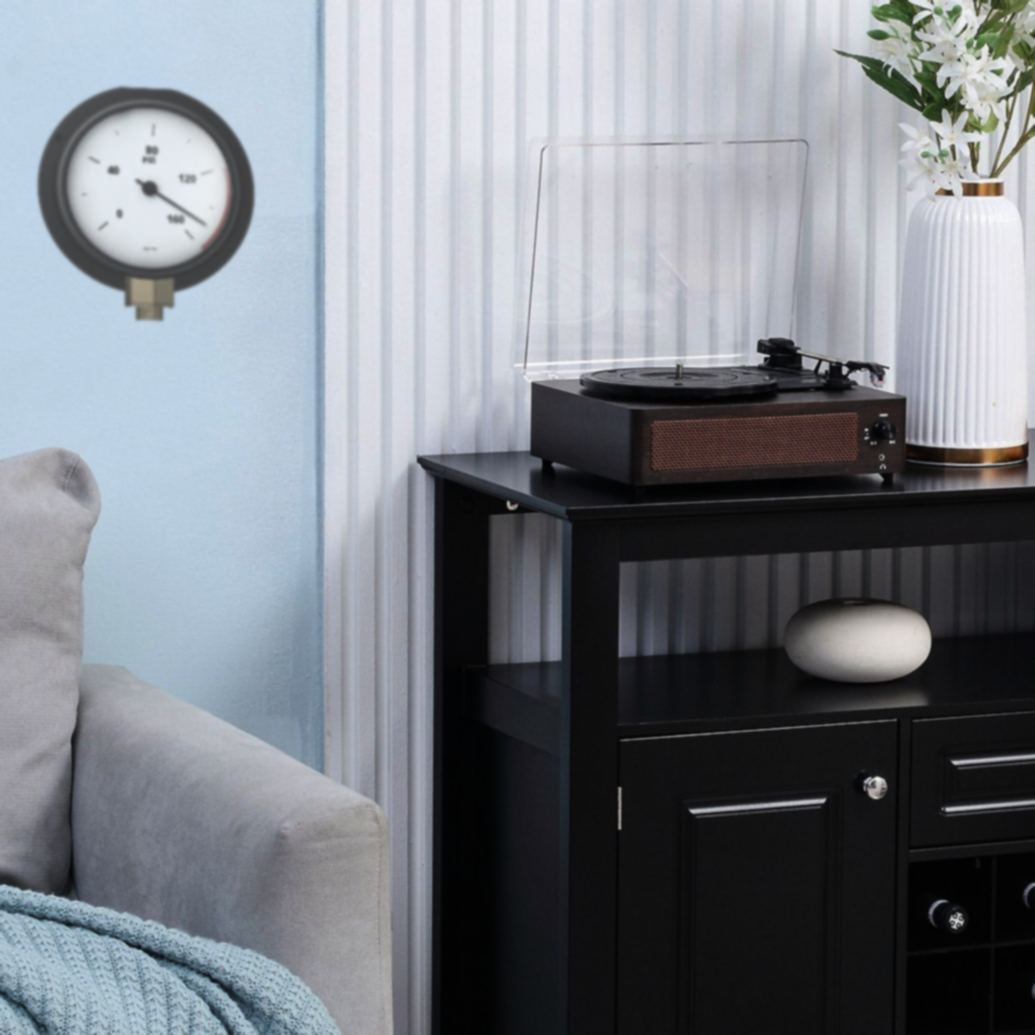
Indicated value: 150 psi
